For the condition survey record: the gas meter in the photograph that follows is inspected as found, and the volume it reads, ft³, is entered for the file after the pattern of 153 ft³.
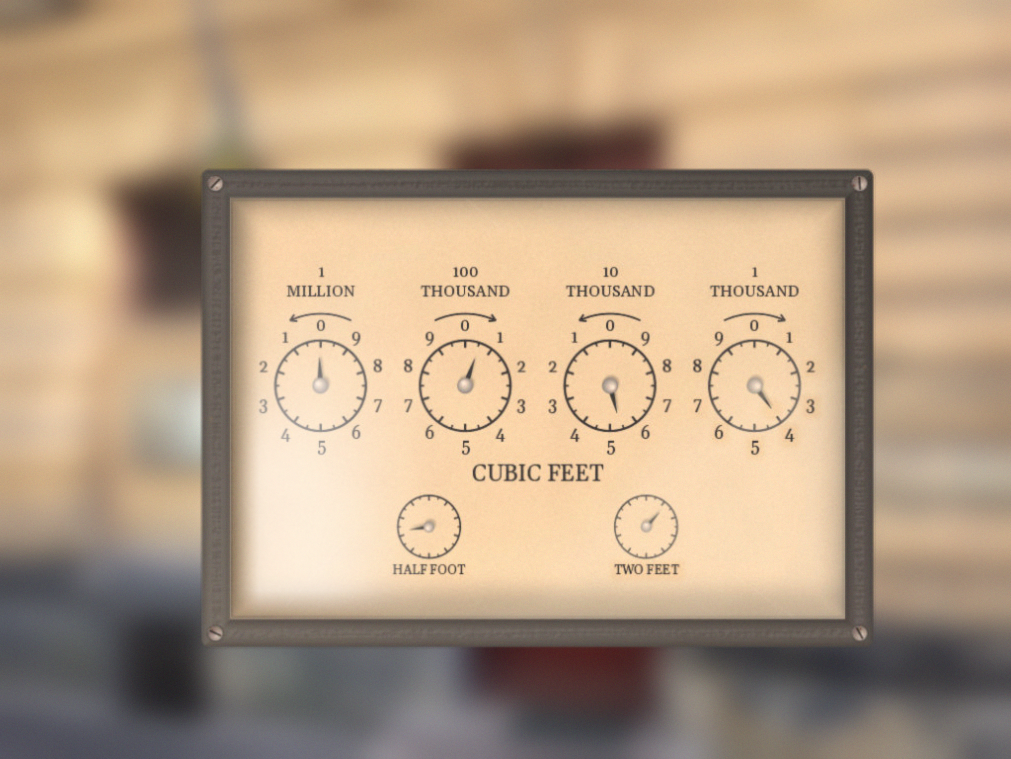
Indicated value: 5400 ft³
